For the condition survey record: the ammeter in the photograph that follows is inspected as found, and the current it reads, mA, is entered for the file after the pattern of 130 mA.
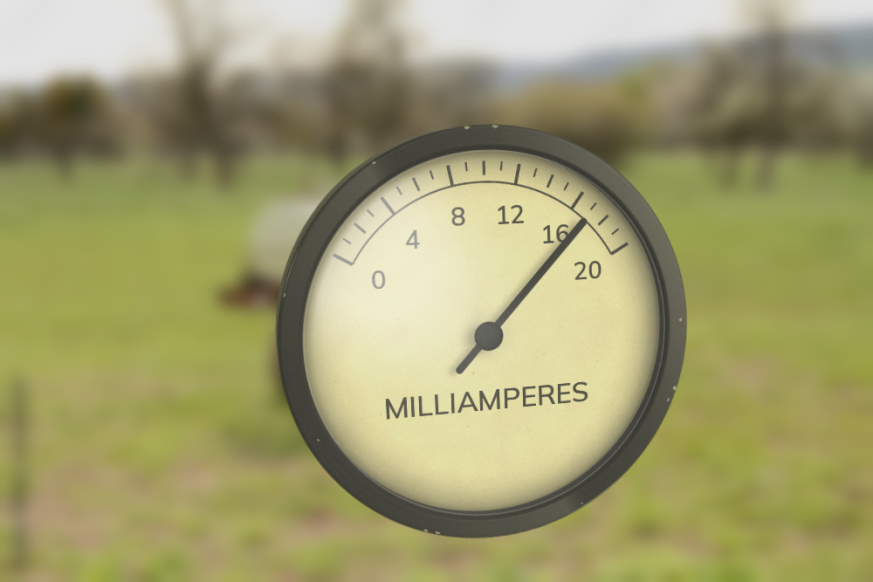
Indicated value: 17 mA
